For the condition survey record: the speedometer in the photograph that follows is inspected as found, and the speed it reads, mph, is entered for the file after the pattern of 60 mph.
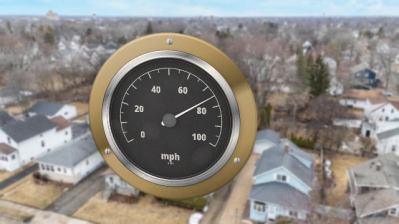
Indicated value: 75 mph
